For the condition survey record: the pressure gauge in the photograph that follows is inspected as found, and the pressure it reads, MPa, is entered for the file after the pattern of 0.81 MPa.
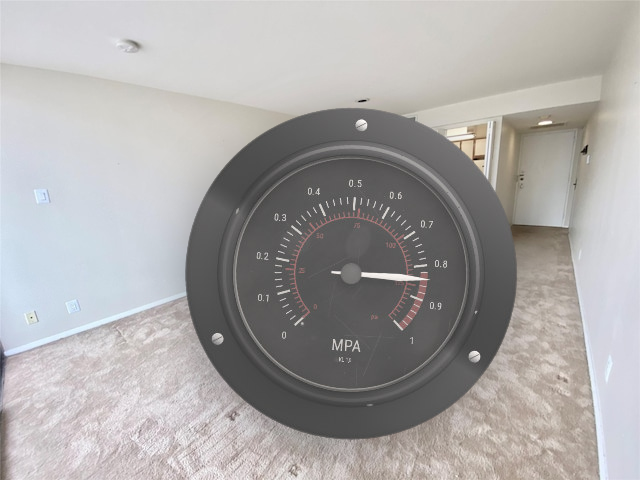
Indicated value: 0.84 MPa
